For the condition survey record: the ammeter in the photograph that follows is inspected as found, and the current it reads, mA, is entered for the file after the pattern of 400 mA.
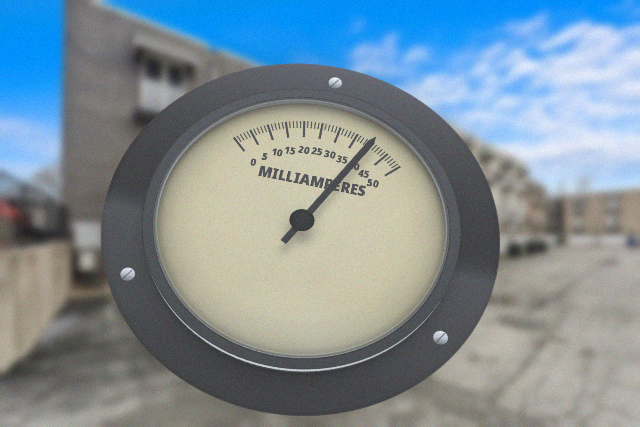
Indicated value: 40 mA
